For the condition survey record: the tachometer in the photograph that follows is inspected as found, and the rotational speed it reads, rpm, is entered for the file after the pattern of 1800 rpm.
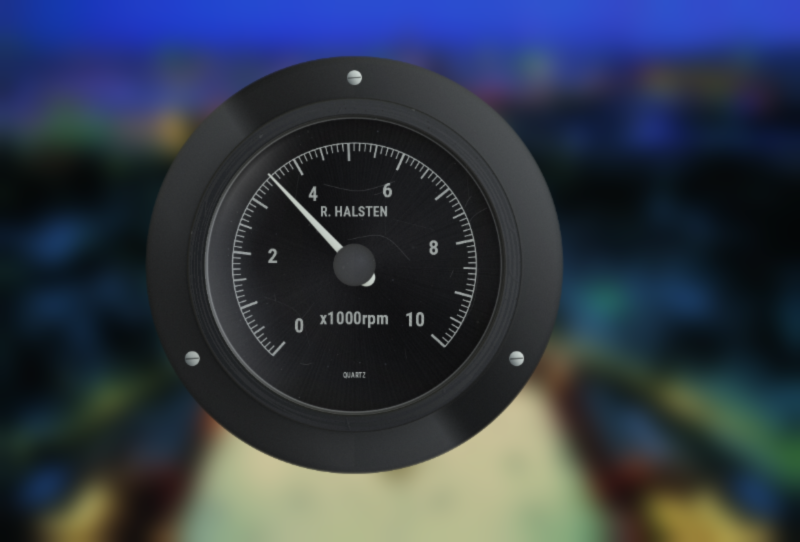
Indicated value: 3500 rpm
